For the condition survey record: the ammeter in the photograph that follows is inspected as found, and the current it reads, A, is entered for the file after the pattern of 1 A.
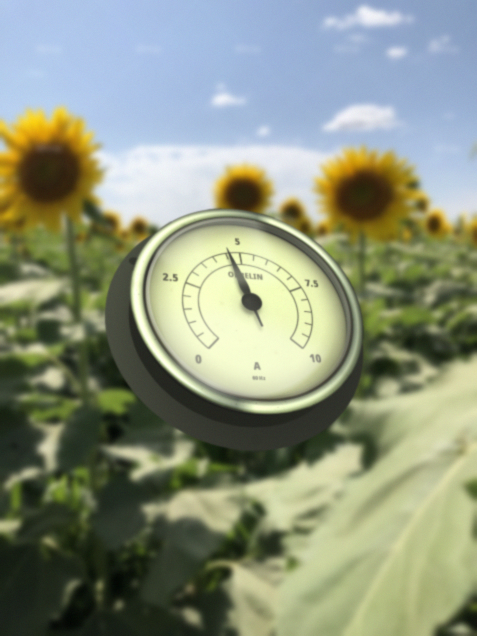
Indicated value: 4.5 A
